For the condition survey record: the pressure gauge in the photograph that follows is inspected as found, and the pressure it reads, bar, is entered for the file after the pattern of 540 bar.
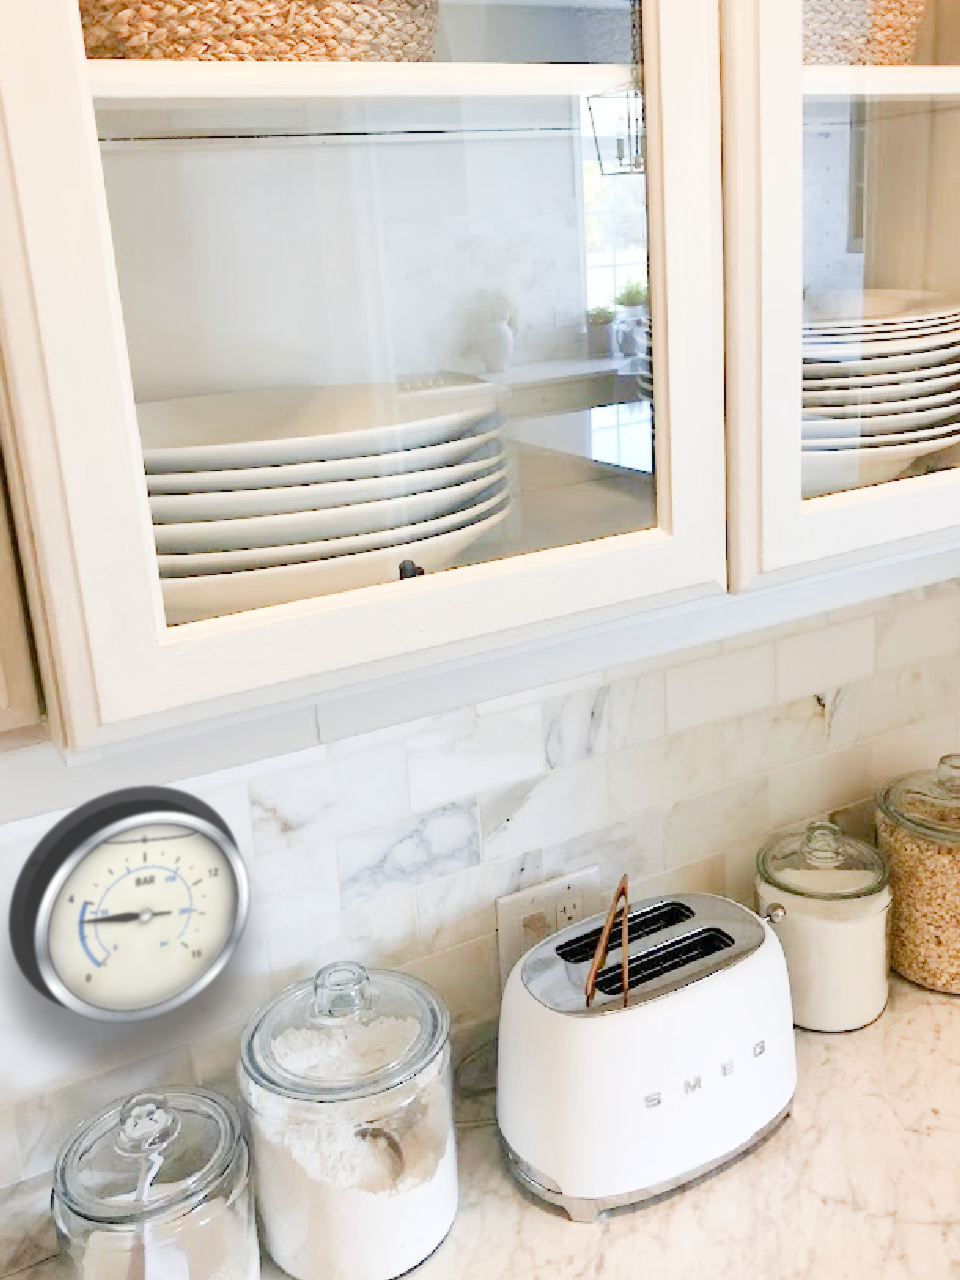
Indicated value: 3 bar
